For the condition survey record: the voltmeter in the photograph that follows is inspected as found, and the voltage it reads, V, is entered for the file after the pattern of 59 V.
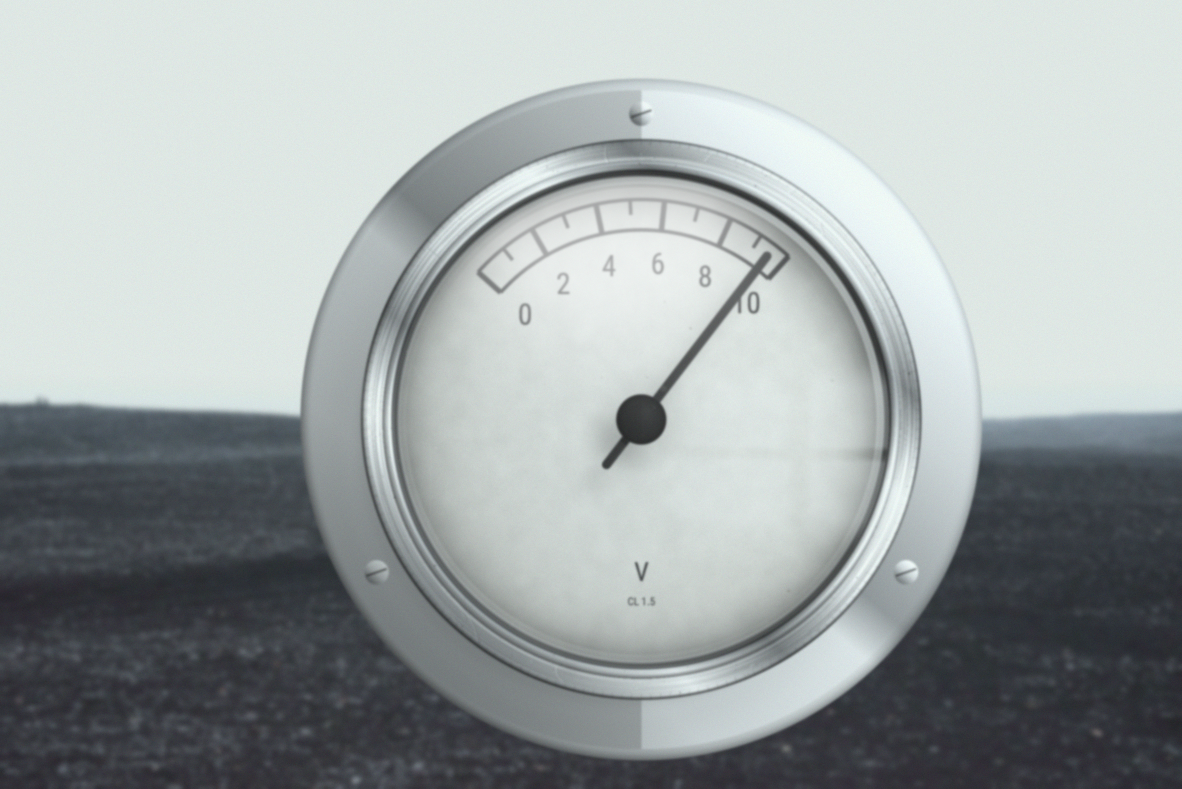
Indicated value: 9.5 V
